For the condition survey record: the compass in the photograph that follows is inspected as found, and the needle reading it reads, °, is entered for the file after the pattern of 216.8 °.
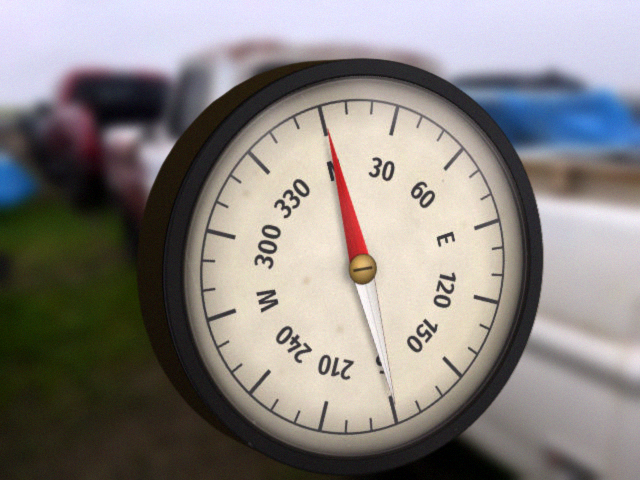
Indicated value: 0 °
